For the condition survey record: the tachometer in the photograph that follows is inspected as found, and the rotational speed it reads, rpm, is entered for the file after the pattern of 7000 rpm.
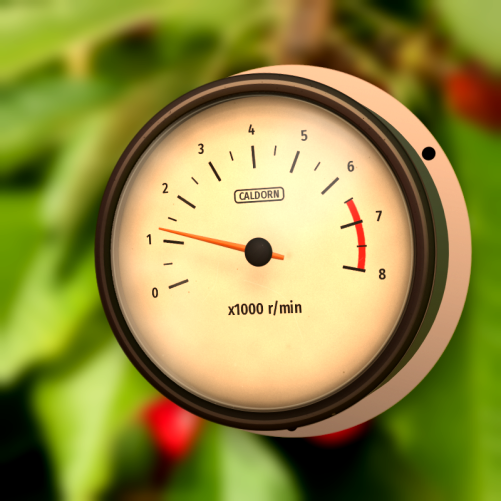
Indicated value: 1250 rpm
